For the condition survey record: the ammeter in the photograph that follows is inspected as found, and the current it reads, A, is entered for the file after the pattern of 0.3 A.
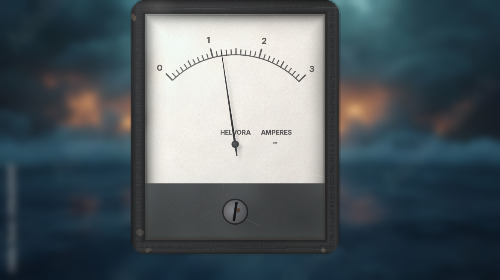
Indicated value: 1.2 A
